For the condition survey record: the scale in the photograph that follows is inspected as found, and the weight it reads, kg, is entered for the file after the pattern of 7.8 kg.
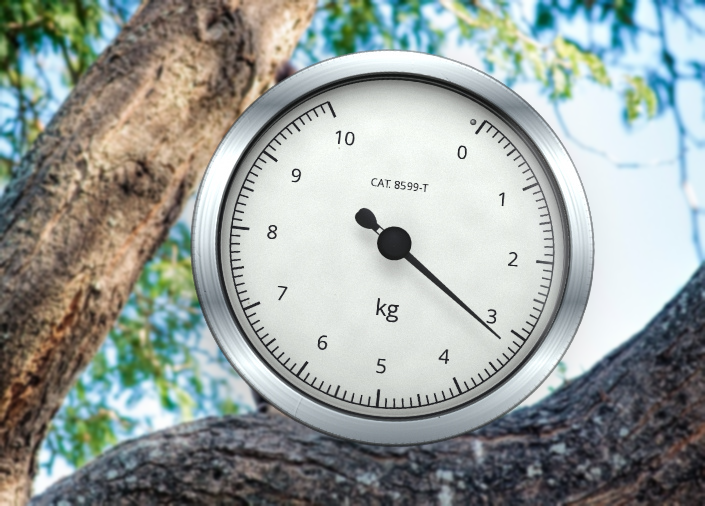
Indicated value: 3.2 kg
